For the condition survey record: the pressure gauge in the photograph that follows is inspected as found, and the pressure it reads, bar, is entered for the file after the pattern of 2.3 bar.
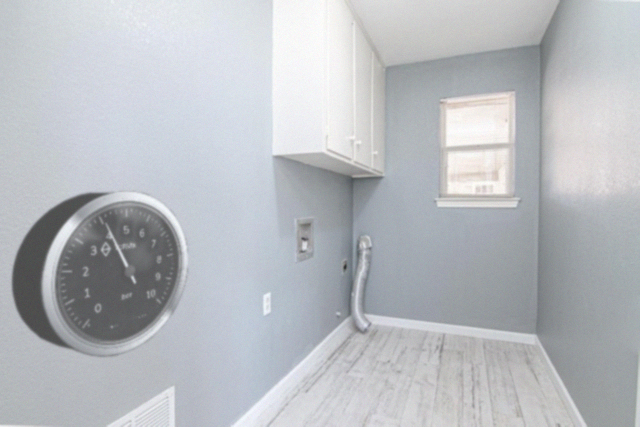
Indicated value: 4 bar
